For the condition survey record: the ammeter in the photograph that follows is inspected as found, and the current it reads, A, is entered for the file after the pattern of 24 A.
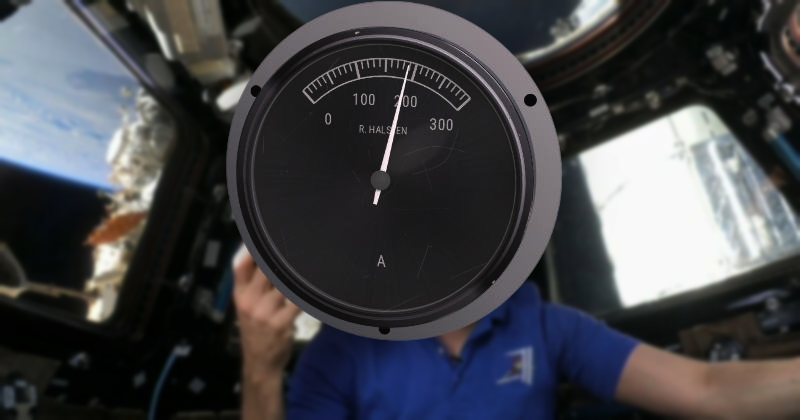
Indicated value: 190 A
